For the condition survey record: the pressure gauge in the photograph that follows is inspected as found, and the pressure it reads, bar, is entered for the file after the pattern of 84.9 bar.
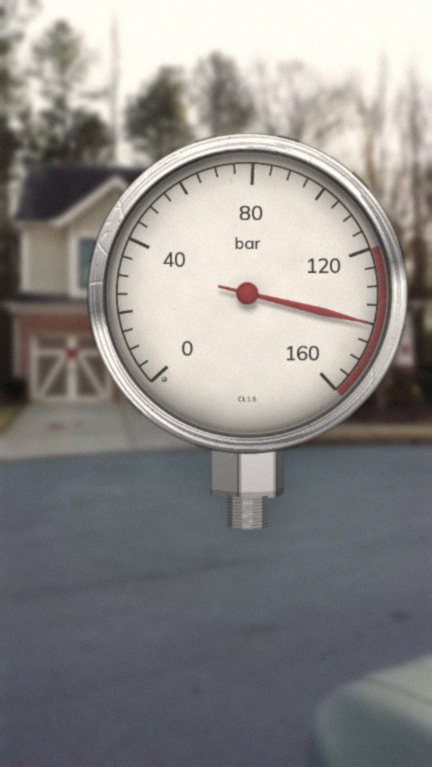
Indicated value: 140 bar
